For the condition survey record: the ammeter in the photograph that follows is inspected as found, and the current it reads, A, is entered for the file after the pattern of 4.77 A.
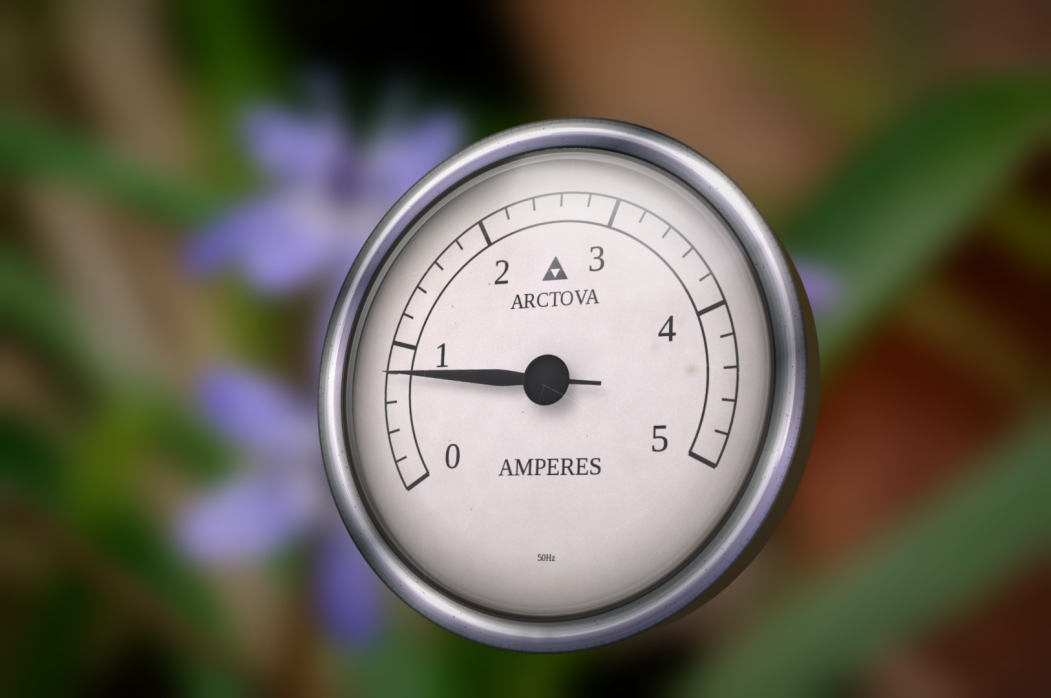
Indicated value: 0.8 A
